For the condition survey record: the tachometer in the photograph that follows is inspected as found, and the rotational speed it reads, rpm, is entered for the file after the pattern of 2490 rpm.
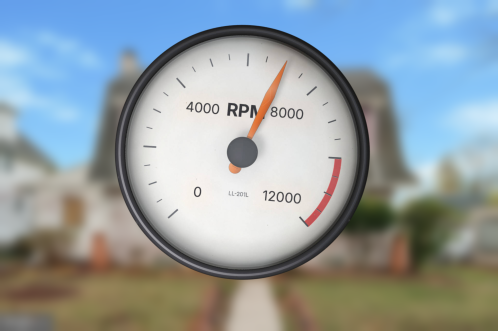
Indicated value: 7000 rpm
